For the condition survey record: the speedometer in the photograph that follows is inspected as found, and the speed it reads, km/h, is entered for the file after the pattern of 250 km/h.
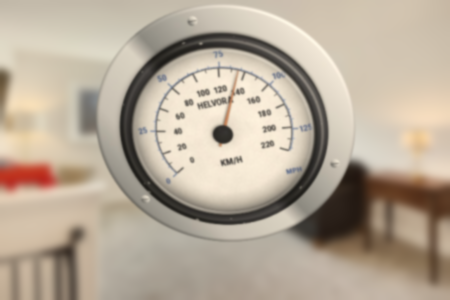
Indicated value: 135 km/h
